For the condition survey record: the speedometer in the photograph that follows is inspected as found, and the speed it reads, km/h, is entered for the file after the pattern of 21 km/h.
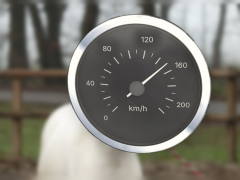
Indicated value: 150 km/h
